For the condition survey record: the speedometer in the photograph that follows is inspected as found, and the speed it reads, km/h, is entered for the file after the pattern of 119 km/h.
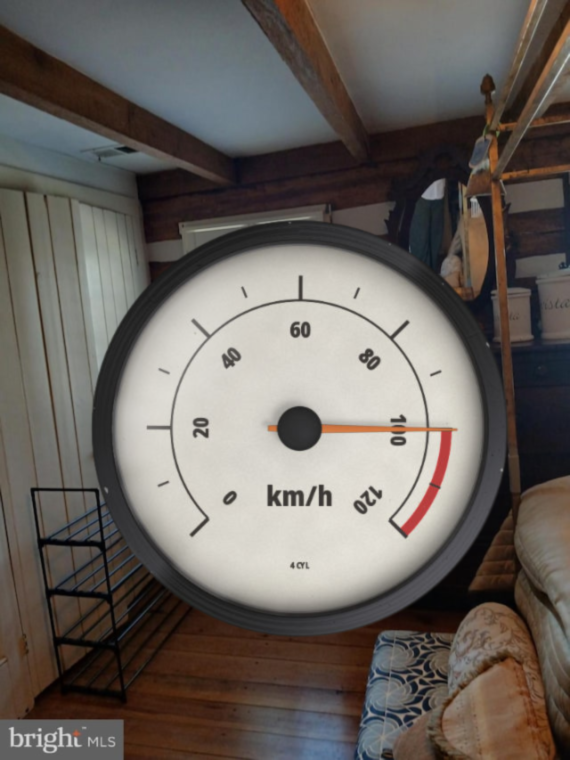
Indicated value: 100 km/h
